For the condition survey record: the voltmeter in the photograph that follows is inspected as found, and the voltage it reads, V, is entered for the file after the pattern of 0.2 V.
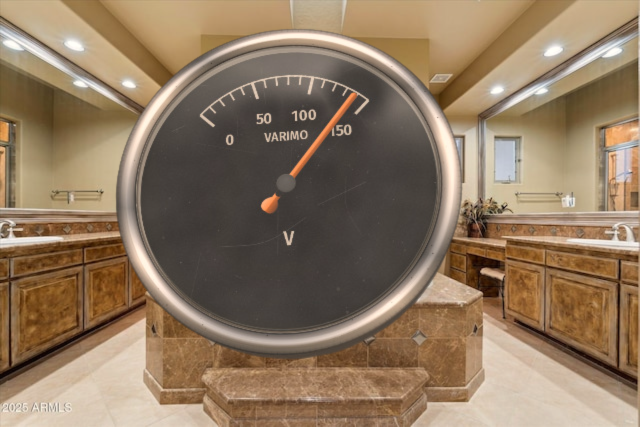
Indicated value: 140 V
